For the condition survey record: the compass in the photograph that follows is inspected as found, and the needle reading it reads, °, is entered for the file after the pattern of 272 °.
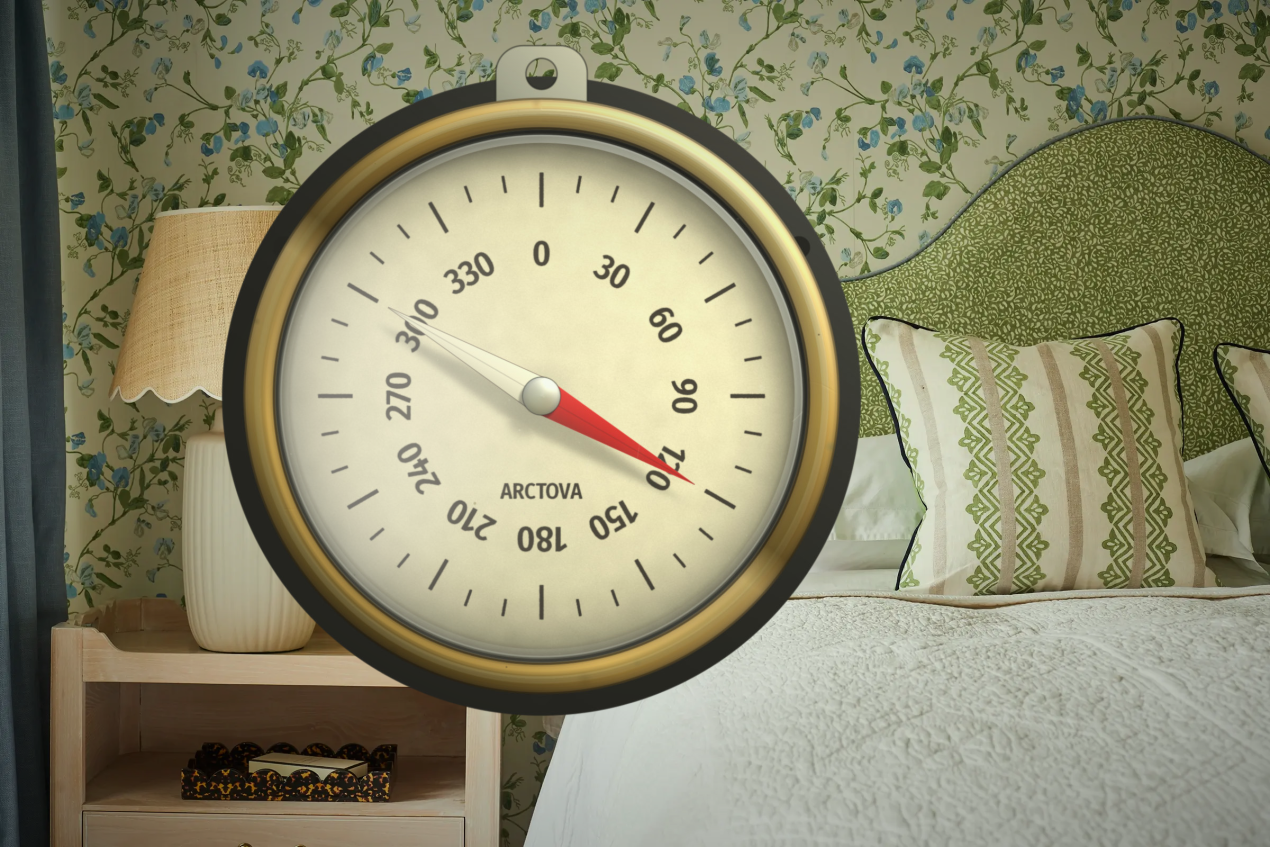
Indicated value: 120 °
